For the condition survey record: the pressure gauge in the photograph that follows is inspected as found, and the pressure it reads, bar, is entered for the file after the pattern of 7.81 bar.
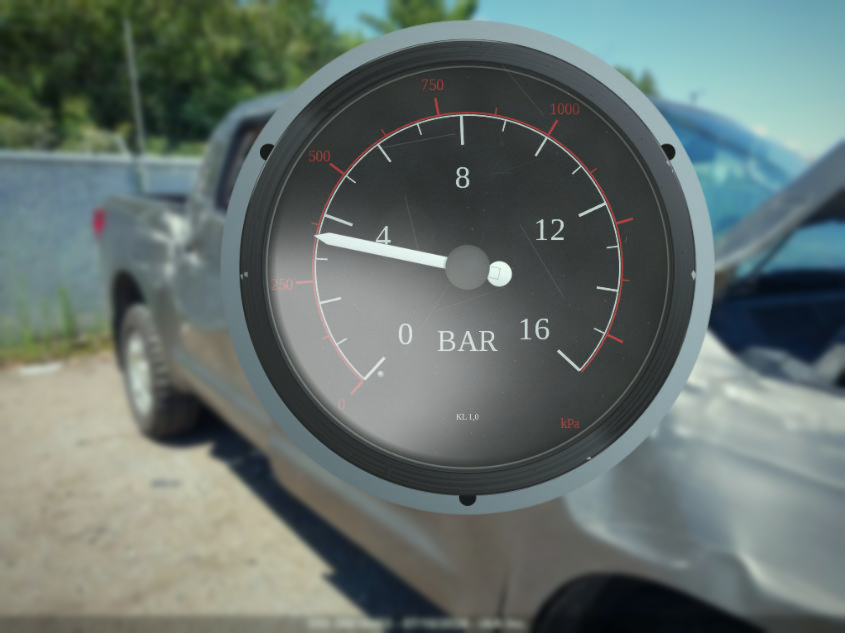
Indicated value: 3.5 bar
